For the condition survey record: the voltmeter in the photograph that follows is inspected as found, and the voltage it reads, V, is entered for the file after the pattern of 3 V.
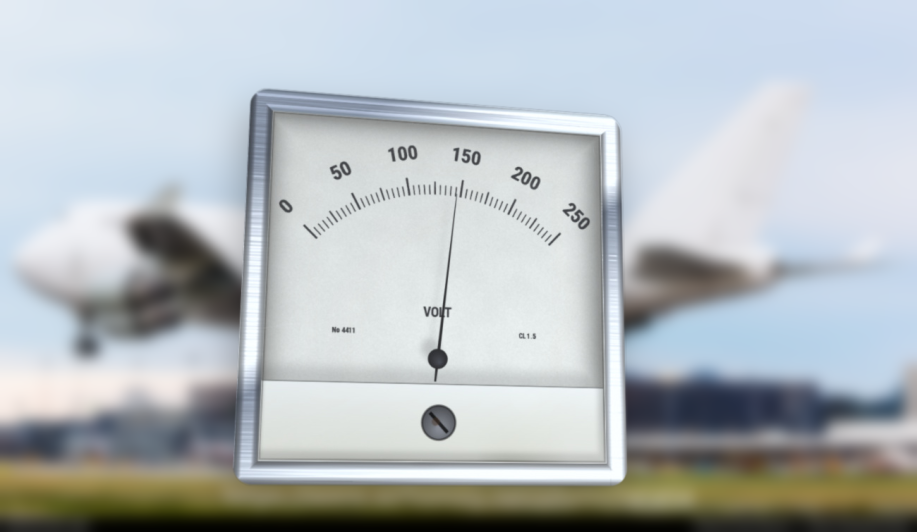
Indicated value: 145 V
